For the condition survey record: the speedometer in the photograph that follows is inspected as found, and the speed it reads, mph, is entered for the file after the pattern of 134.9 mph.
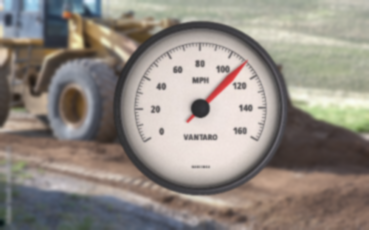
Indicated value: 110 mph
